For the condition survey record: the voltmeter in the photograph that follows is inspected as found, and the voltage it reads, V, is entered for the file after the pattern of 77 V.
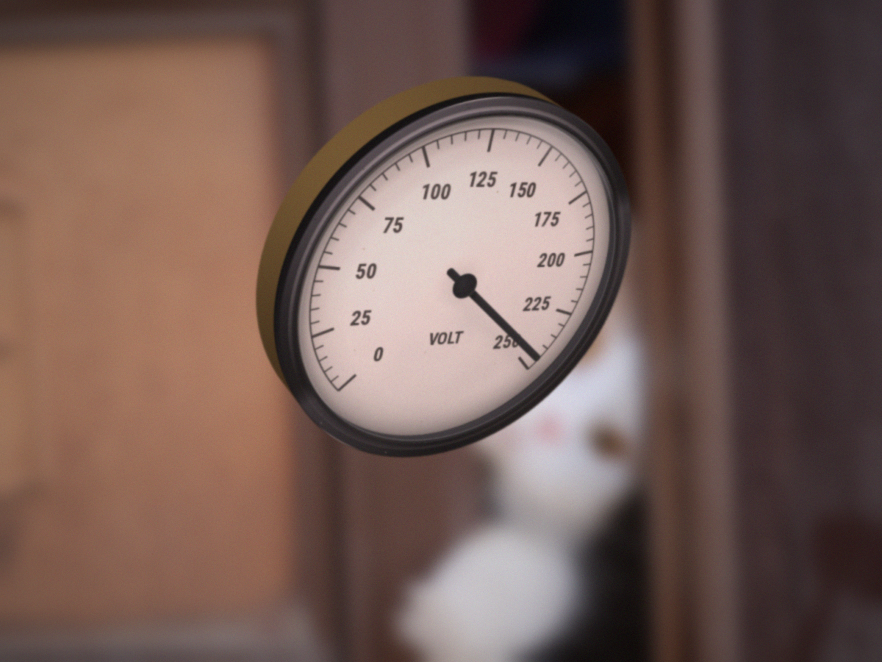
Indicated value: 245 V
